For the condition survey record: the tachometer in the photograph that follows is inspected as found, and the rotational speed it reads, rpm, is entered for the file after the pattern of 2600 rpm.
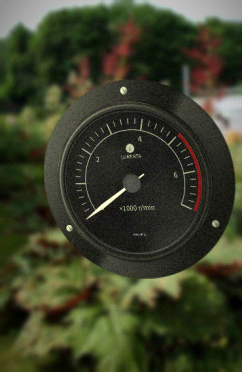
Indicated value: 0 rpm
